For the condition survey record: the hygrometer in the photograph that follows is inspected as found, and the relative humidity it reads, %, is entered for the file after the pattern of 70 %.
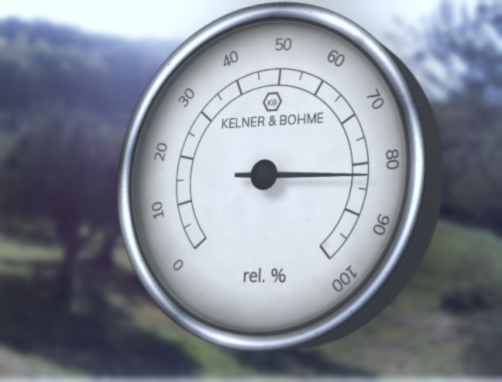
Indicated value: 82.5 %
